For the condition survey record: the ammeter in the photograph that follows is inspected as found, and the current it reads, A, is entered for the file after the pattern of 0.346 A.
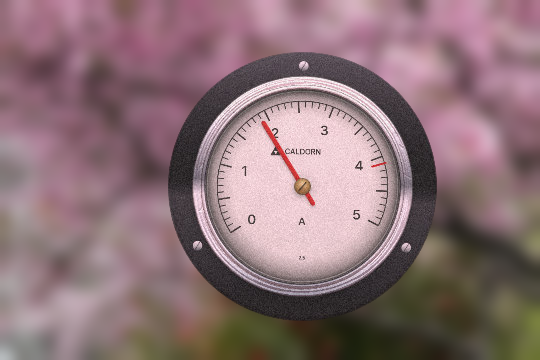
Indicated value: 1.9 A
